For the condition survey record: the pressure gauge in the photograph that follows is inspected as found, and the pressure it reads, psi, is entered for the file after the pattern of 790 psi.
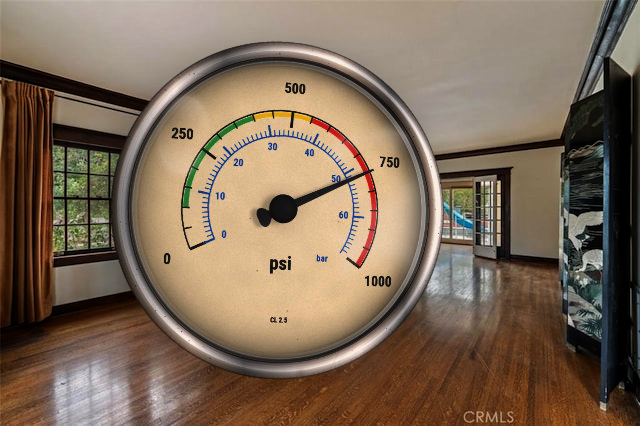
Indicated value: 750 psi
